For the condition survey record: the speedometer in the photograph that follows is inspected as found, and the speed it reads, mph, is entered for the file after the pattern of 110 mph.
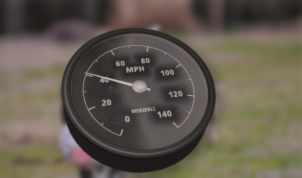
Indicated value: 40 mph
